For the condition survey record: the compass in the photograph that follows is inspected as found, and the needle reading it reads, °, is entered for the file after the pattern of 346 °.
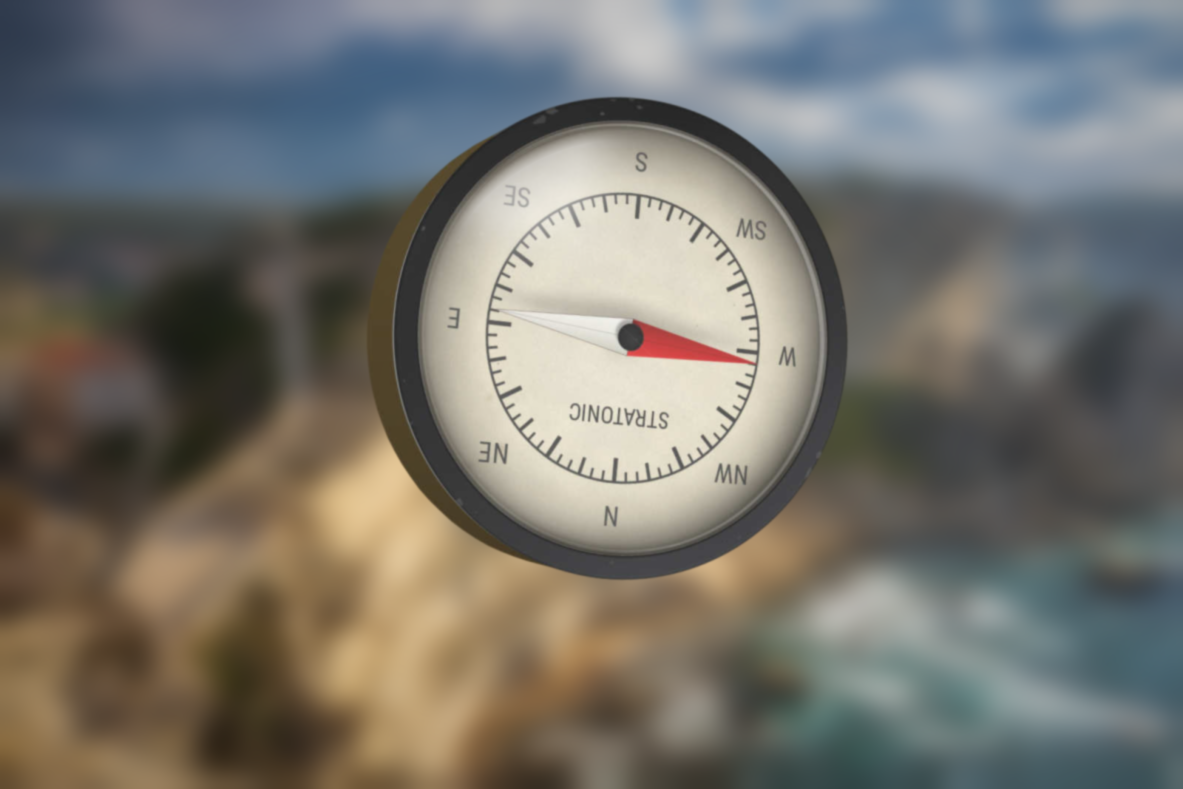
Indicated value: 275 °
